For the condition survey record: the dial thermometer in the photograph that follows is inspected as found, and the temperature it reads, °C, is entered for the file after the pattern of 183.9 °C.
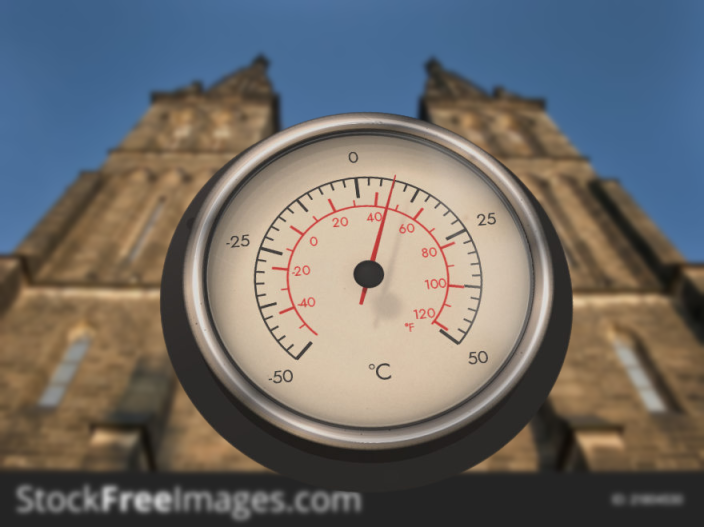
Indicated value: 7.5 °C
